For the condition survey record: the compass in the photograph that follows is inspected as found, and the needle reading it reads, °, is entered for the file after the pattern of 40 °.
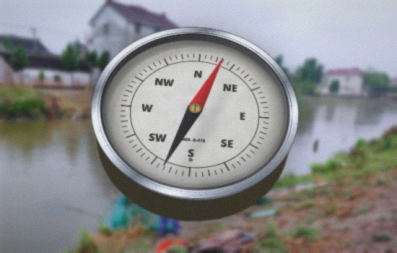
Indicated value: 20 °
